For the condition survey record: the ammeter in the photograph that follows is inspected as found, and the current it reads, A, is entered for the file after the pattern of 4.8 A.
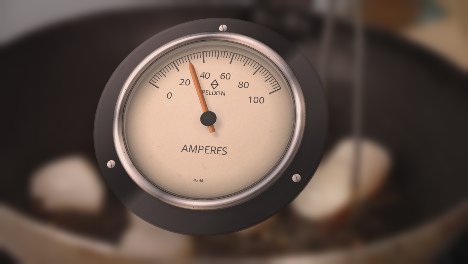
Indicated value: 30 A
